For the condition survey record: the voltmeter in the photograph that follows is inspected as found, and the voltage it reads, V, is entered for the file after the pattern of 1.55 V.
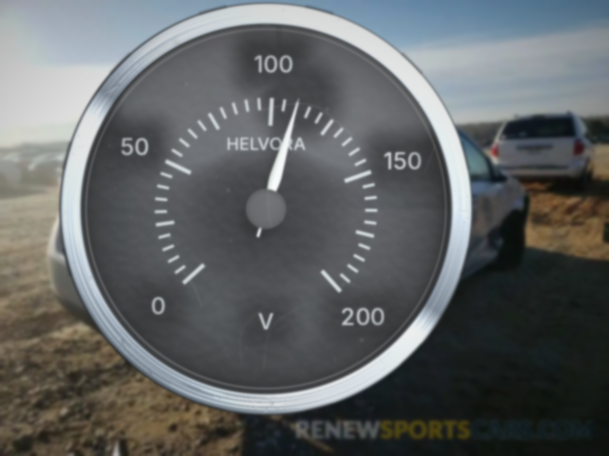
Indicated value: 110 V
